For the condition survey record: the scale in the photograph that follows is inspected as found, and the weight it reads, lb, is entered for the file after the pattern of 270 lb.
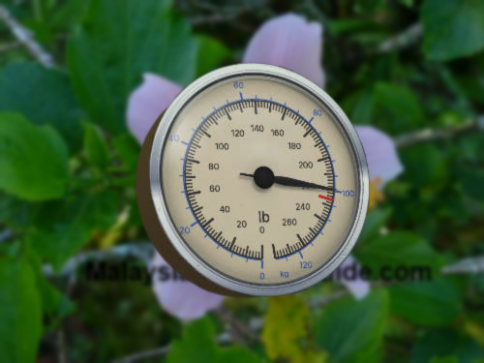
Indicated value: 220 lb
